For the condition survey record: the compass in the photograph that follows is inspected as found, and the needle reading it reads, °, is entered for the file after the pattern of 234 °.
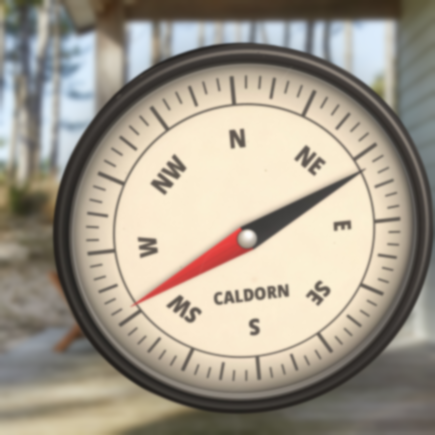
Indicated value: 245 °
